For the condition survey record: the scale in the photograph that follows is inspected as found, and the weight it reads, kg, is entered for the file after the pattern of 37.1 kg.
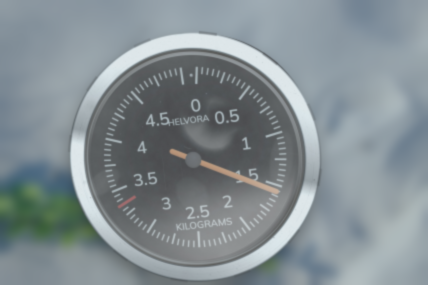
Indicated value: 1.55 kg
